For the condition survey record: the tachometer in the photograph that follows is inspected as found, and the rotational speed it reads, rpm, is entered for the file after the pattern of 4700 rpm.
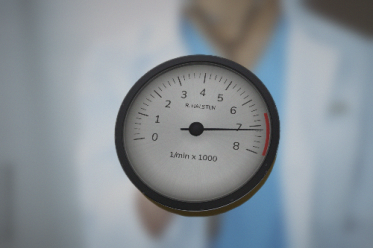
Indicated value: 7200 rpm
